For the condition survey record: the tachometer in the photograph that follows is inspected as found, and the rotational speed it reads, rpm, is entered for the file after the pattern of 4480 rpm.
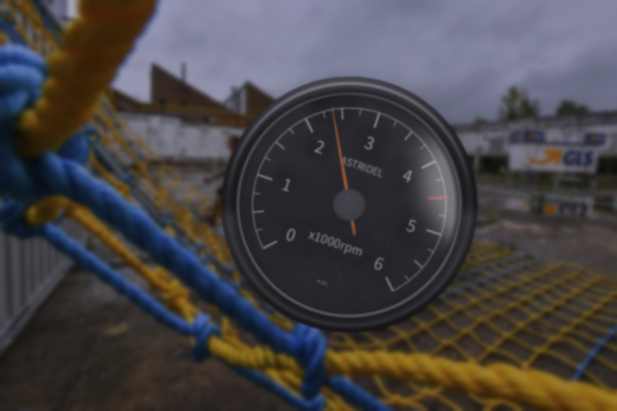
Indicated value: 2375 rpm
